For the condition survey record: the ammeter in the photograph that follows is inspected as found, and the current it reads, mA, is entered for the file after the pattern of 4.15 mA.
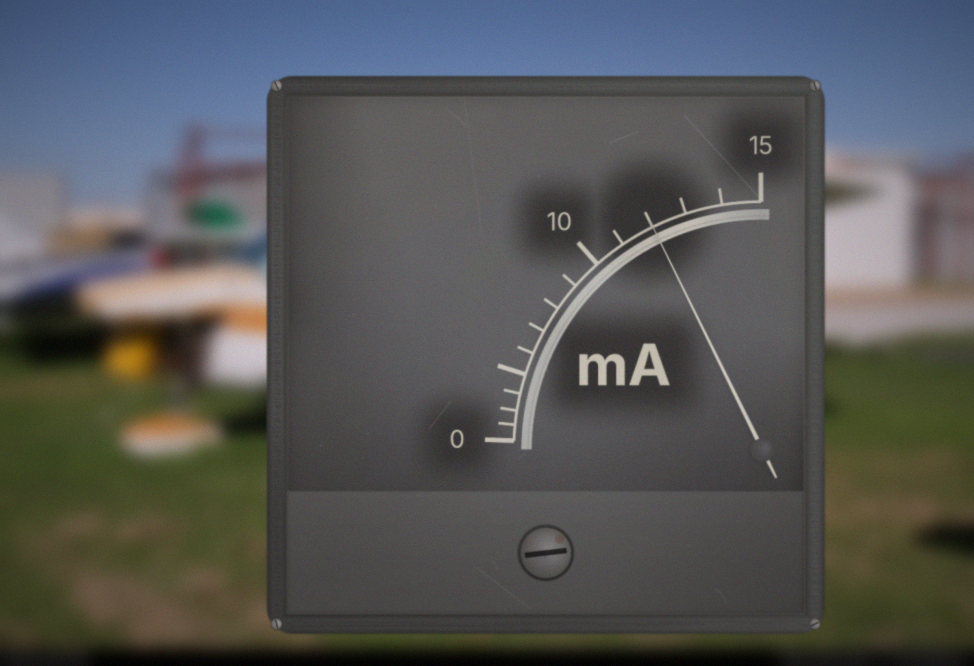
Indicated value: 12 mA
